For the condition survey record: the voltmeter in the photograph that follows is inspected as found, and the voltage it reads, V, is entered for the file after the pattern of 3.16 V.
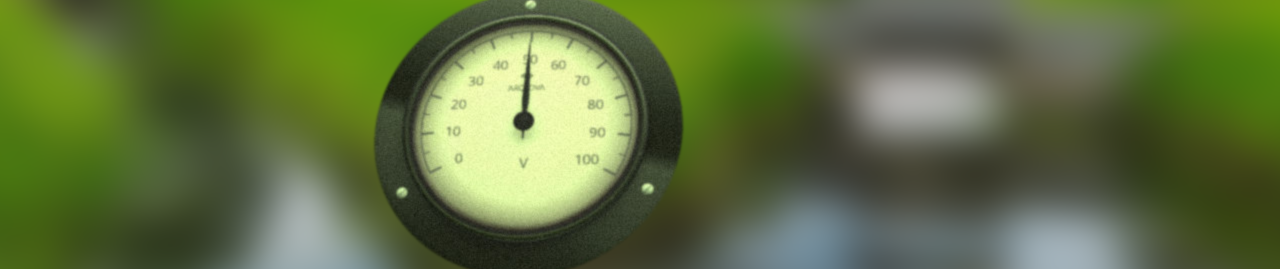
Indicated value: 50 V
